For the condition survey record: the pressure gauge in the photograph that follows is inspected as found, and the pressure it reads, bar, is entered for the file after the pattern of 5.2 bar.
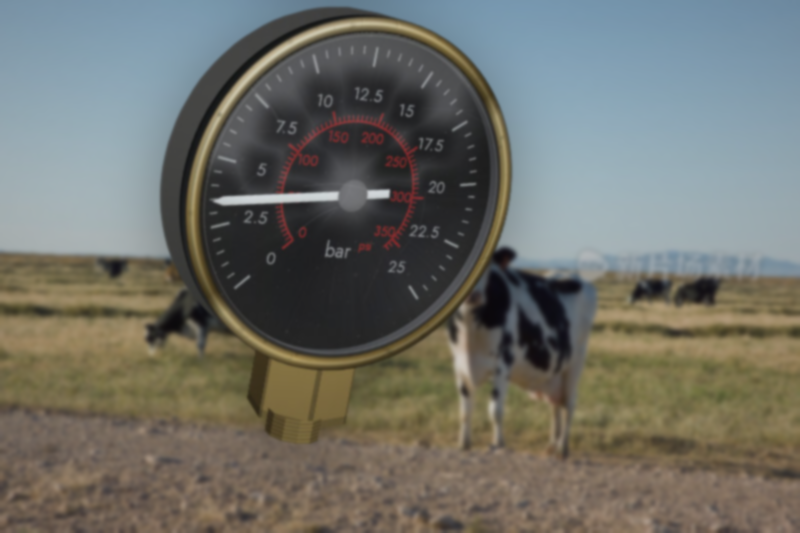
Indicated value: 3.5 bar
